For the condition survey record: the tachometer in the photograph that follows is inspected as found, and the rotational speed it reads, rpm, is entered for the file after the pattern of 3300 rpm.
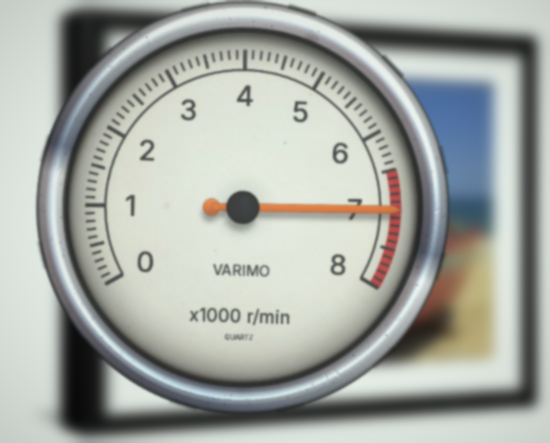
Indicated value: 7000 rpm
